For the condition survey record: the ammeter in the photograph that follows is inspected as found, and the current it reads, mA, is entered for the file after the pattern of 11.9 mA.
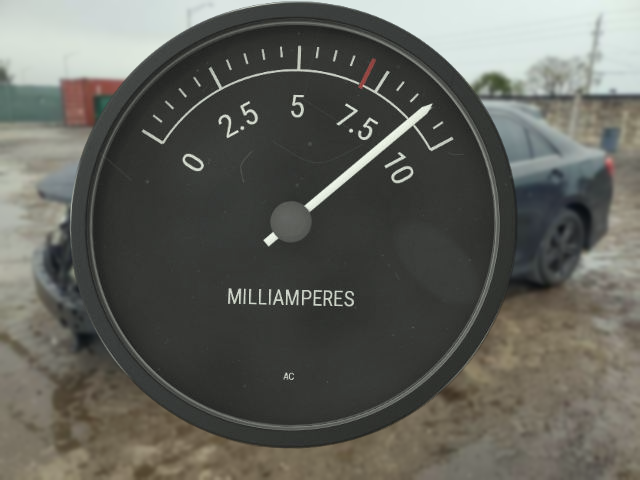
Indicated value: 9 mA
